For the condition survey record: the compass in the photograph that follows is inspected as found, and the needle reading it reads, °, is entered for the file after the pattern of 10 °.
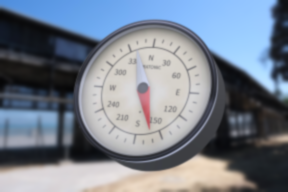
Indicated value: 160 °
